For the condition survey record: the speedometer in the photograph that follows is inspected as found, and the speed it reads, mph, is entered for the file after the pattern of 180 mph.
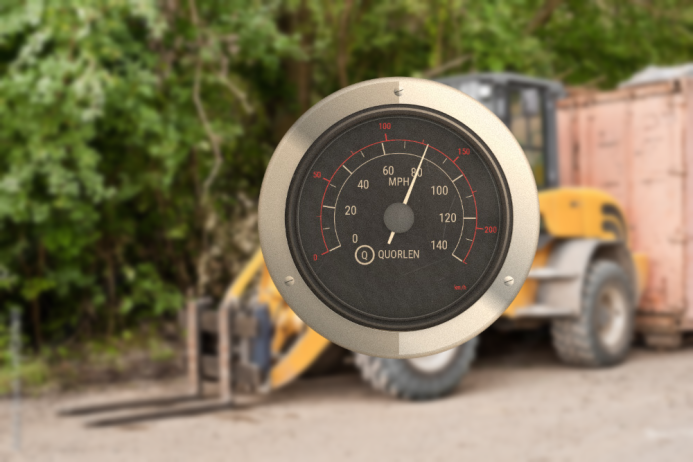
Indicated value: 80 mph
